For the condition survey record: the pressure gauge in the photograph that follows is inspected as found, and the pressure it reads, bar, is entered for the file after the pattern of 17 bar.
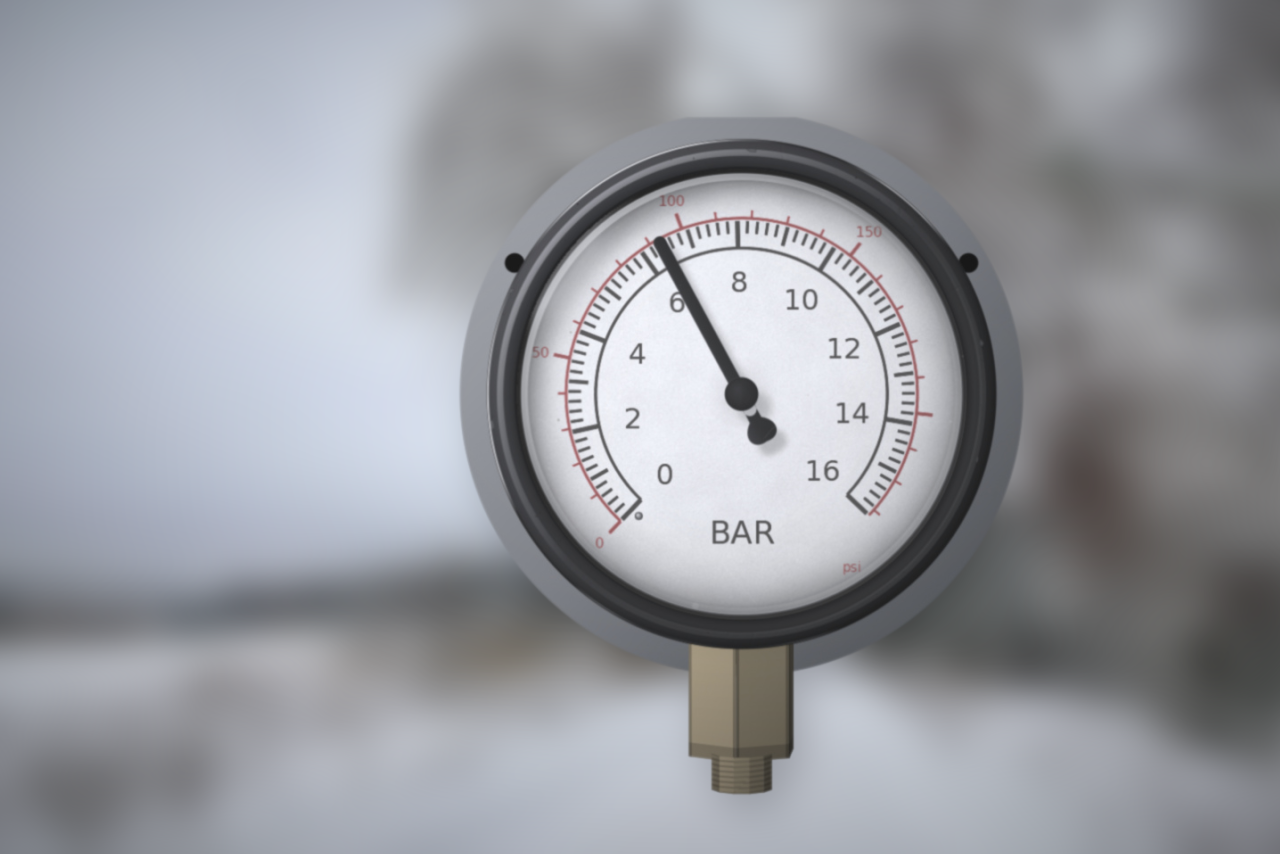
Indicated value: 6.4 bar
